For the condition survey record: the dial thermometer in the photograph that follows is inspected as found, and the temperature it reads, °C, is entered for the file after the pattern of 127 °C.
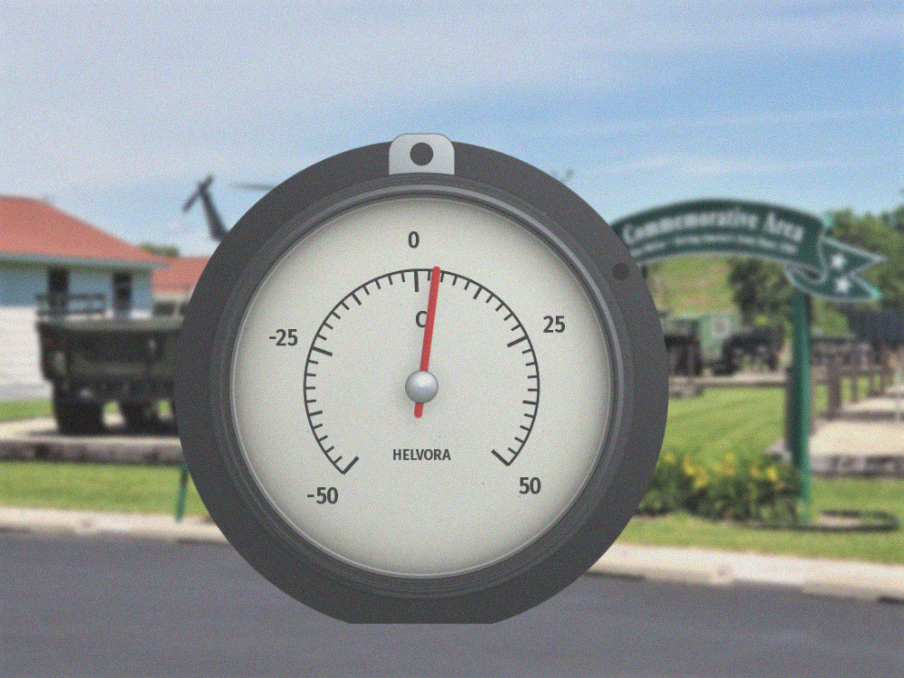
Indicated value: 3.75 °C
